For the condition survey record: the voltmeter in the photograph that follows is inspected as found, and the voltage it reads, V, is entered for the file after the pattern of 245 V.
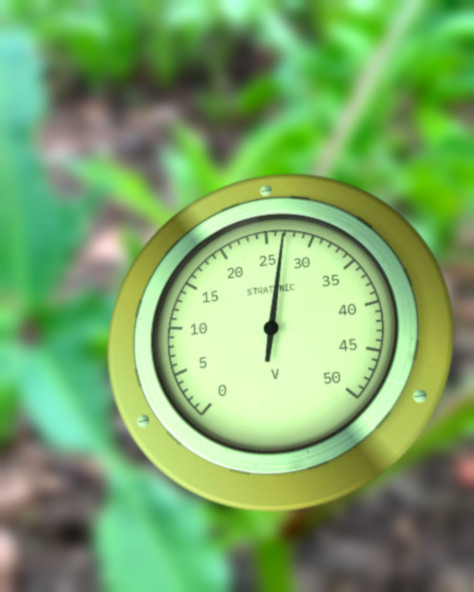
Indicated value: 27 V
